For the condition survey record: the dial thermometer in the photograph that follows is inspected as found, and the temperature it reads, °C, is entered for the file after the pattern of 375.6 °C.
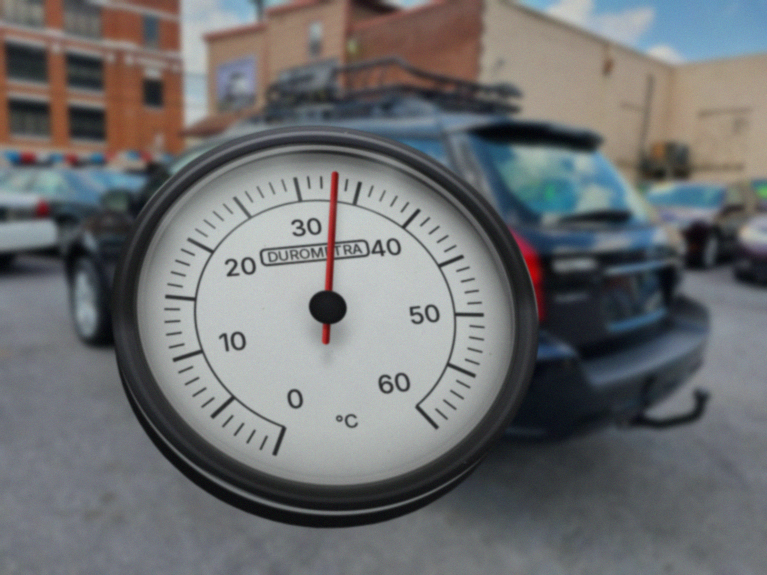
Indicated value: 33 °C
